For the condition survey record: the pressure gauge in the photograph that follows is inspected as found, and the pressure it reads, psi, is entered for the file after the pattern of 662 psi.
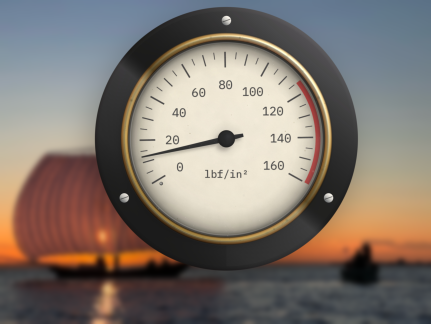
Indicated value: 12.5 psi
